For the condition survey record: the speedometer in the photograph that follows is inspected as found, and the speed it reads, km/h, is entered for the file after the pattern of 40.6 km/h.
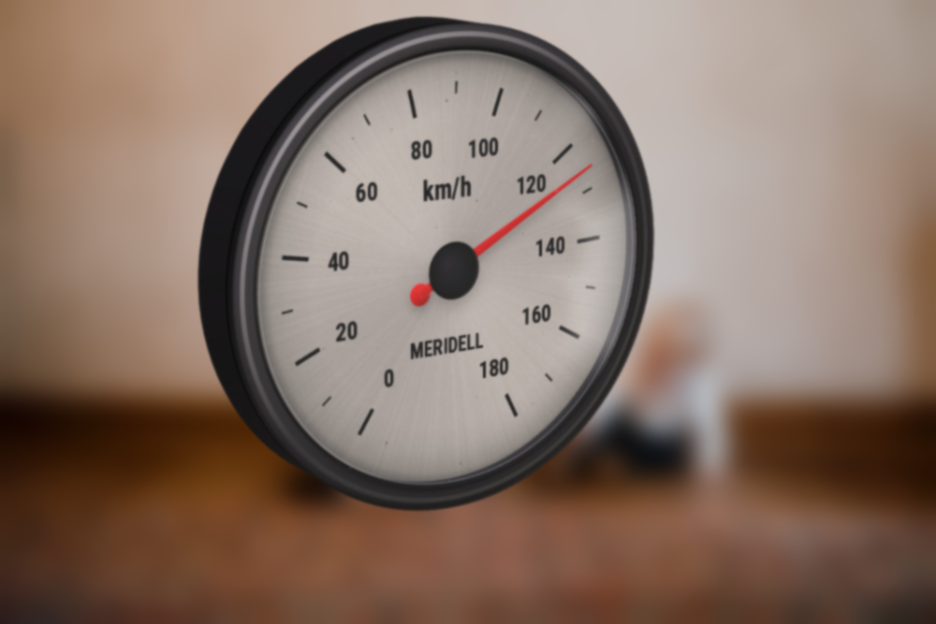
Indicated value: 125 km/h
